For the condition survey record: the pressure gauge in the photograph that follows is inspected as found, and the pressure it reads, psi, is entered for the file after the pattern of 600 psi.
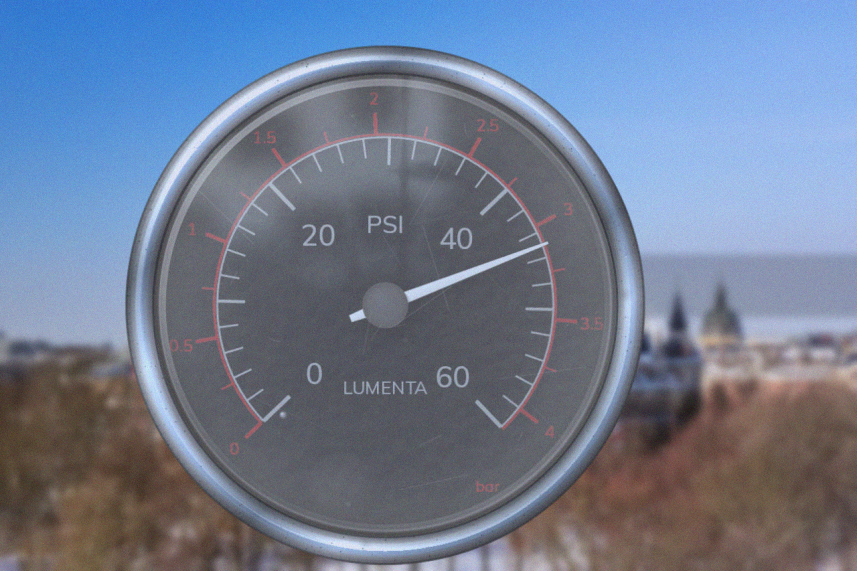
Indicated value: 45 psi
